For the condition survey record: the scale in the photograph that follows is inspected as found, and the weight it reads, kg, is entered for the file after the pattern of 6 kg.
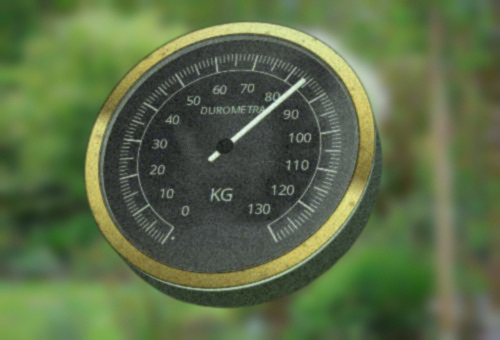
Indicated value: 85 kg
